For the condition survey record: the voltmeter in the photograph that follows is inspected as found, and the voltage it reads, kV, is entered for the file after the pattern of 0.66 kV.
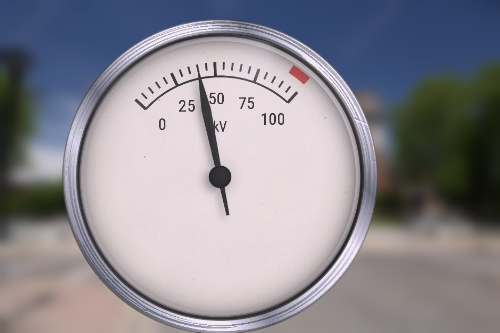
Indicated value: 40 kV
